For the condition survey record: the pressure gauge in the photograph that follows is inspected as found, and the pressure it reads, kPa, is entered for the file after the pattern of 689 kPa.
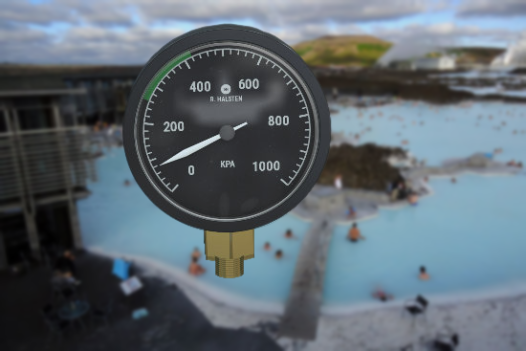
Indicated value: 80 kPa
